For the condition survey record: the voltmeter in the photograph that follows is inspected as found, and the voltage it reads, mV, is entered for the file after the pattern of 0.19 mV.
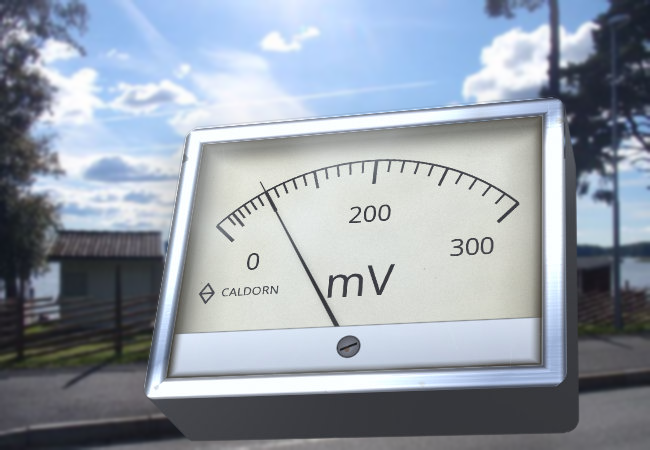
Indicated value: 100 mV
